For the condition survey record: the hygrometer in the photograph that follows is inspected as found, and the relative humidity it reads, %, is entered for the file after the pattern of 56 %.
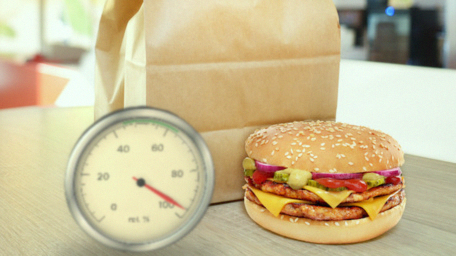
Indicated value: 96 %
